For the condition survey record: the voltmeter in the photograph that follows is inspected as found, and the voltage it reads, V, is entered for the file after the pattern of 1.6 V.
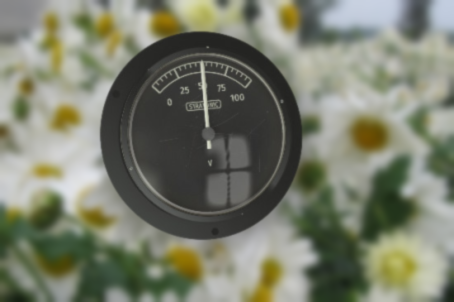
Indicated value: 50 V
